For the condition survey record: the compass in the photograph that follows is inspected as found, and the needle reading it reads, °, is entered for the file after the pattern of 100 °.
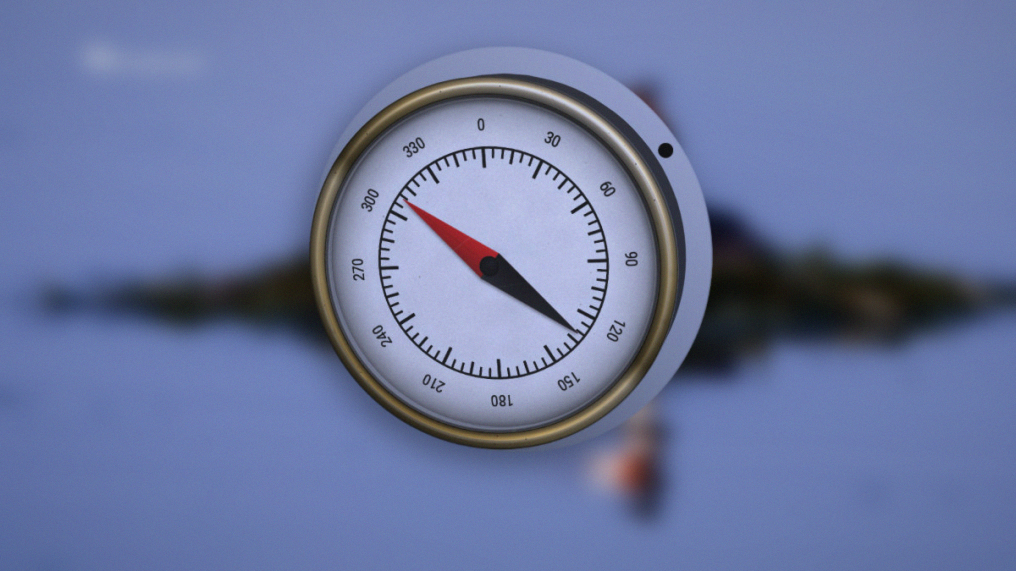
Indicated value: 310 °
